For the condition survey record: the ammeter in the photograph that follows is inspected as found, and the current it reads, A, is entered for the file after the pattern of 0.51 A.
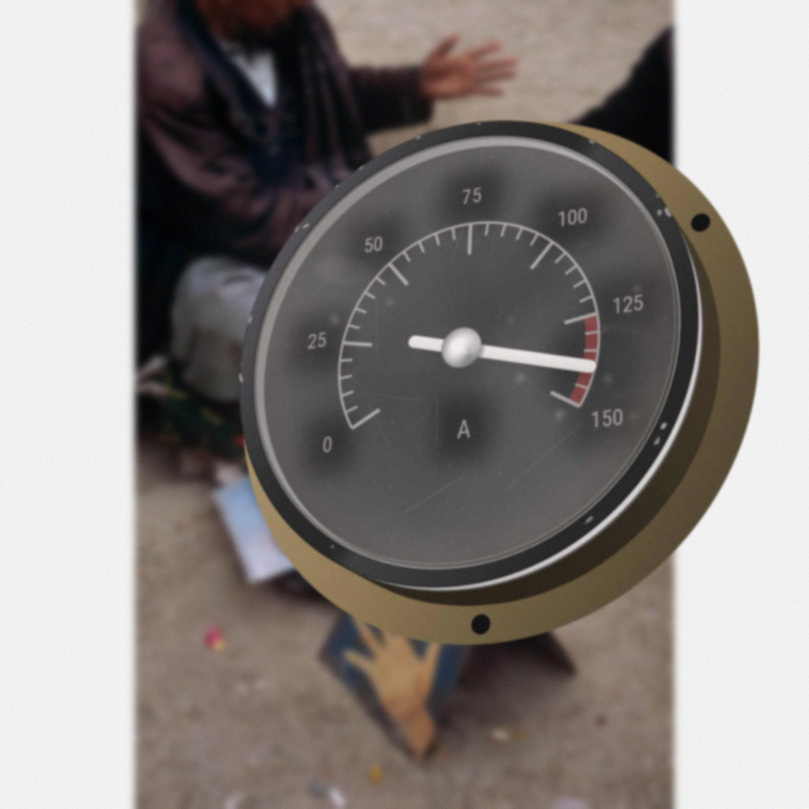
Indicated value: 140 A
